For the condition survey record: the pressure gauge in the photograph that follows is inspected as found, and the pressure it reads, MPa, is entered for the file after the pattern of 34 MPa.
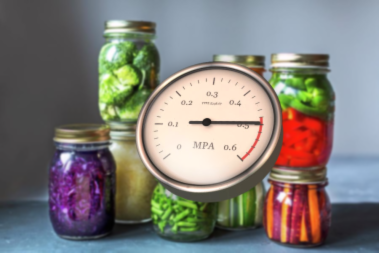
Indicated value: 0.5 MPa
